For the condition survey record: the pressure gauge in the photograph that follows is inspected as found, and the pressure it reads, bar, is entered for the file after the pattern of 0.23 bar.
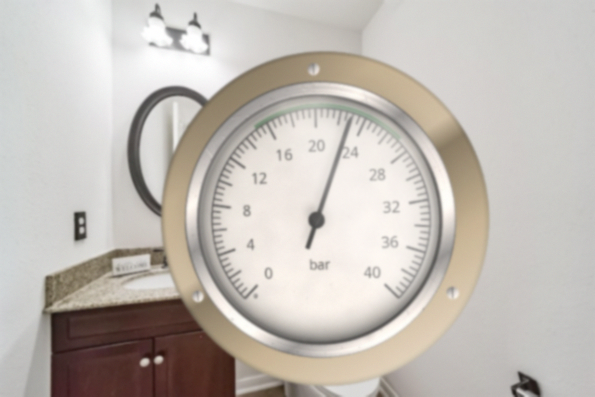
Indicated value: 23 bar
